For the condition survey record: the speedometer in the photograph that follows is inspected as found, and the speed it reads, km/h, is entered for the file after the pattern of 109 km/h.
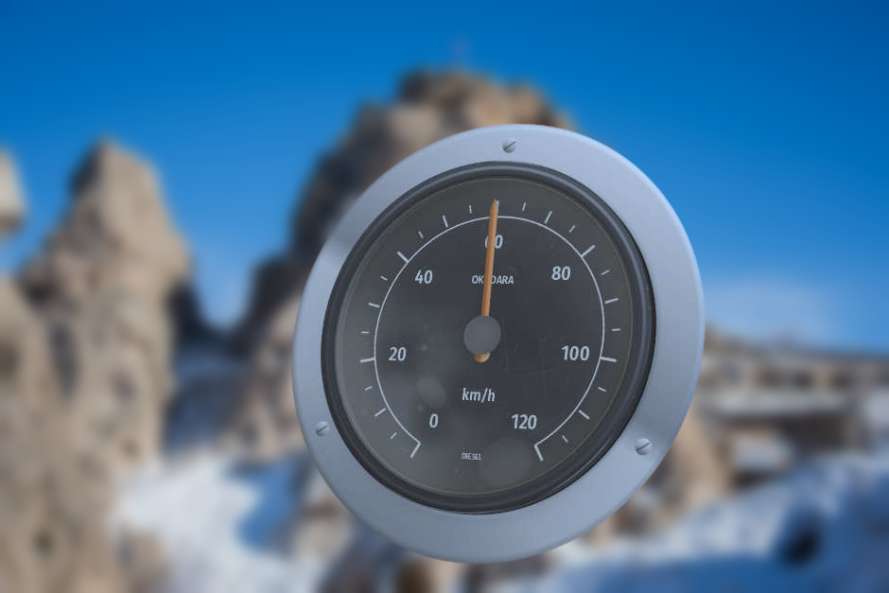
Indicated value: 60 km/h
